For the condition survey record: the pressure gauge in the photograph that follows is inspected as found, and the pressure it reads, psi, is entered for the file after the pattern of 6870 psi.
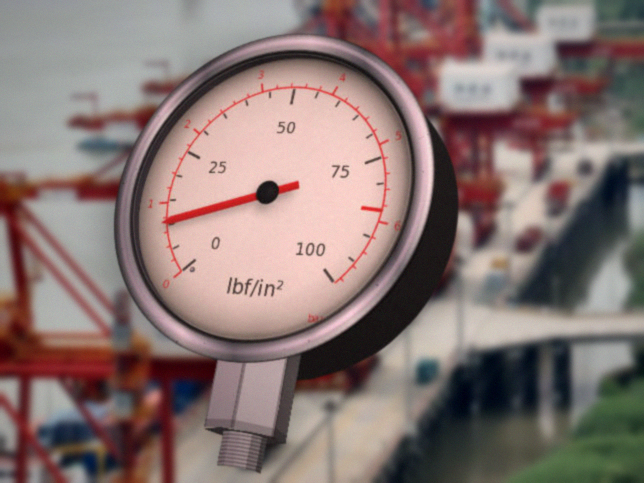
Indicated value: 10 psi
